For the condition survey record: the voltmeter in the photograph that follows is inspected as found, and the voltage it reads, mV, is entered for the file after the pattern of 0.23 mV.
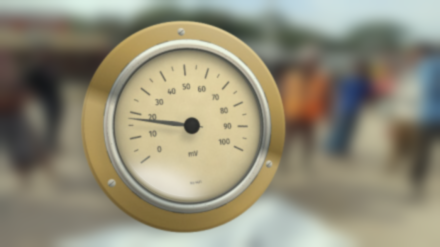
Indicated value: 17.5 mV
